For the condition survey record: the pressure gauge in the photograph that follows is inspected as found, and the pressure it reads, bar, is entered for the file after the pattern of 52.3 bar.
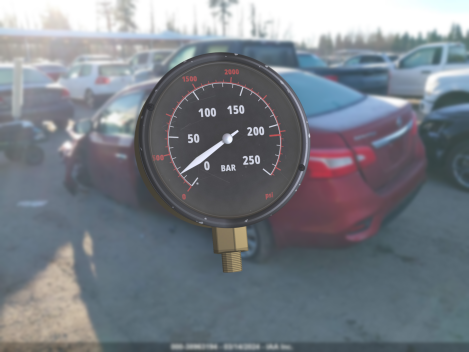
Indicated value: 15 bar
